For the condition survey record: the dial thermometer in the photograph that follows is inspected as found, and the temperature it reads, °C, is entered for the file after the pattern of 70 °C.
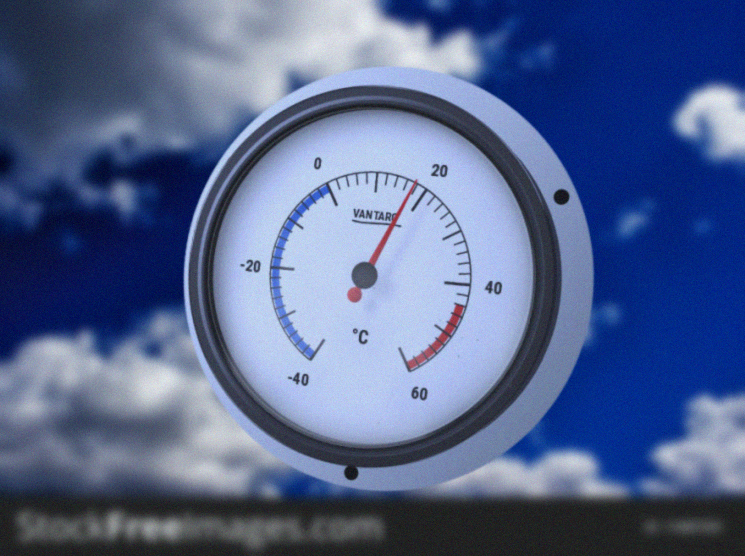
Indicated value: 18 °C
